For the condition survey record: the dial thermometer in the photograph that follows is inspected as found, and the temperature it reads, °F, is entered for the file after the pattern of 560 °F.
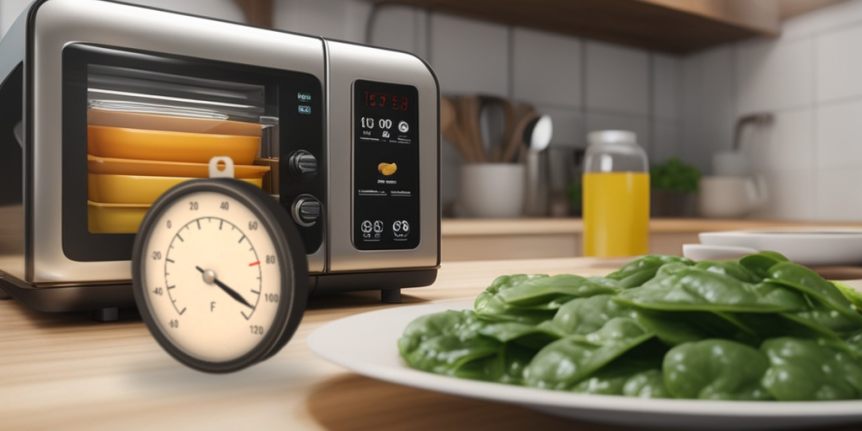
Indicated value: 110 °F
